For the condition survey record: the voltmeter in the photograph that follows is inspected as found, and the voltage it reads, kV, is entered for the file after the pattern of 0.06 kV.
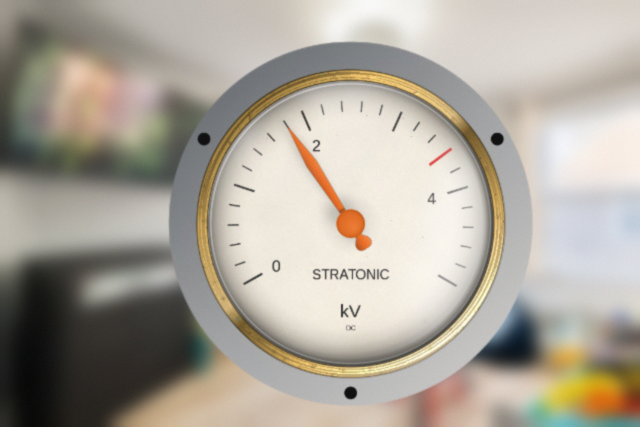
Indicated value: 1.8 kV
